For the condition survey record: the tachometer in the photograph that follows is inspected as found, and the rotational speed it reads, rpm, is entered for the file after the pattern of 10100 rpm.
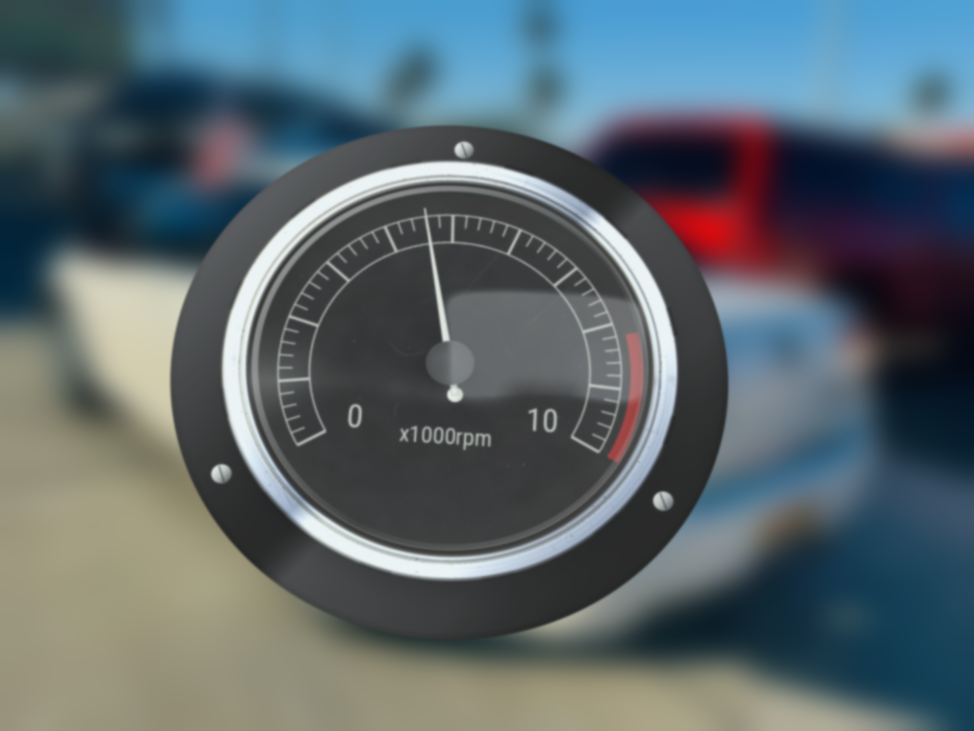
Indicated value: 4600 rpm
